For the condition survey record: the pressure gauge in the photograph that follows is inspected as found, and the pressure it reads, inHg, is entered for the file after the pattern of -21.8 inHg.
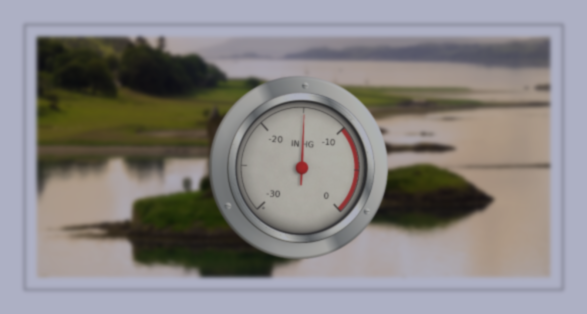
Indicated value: -15 inHg
